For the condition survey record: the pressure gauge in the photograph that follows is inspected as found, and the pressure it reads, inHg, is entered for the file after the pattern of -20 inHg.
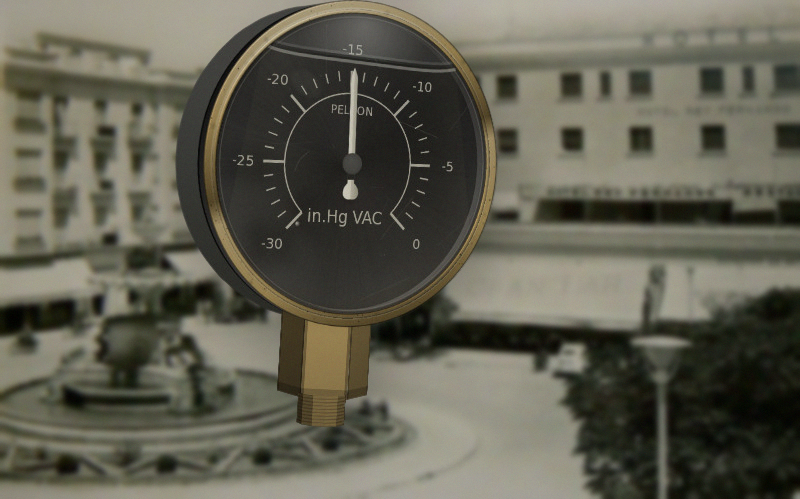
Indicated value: -15 inHg
